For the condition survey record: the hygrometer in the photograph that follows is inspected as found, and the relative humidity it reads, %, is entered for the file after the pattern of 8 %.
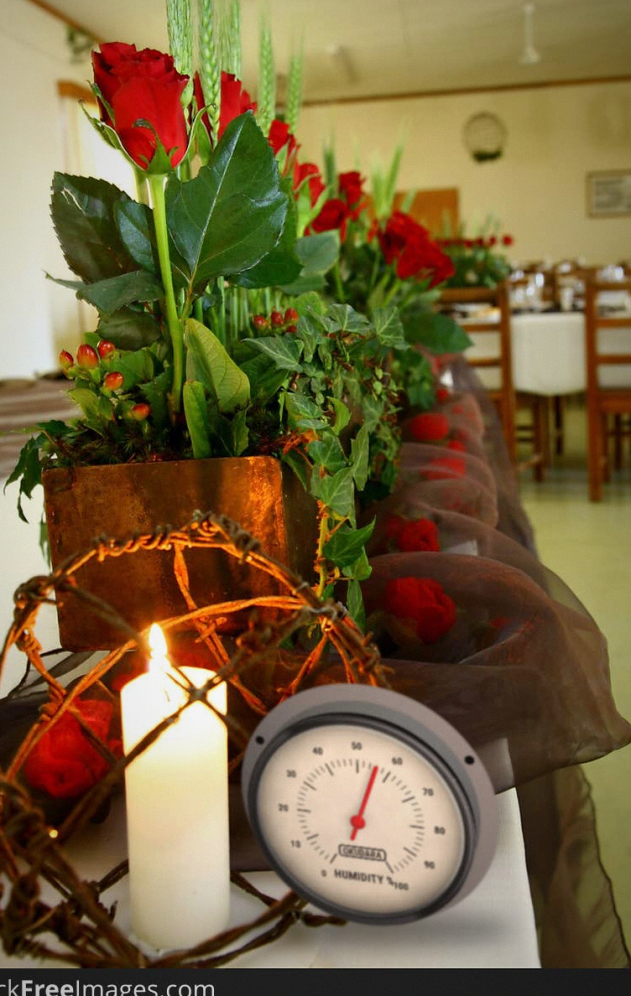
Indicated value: 56 %
